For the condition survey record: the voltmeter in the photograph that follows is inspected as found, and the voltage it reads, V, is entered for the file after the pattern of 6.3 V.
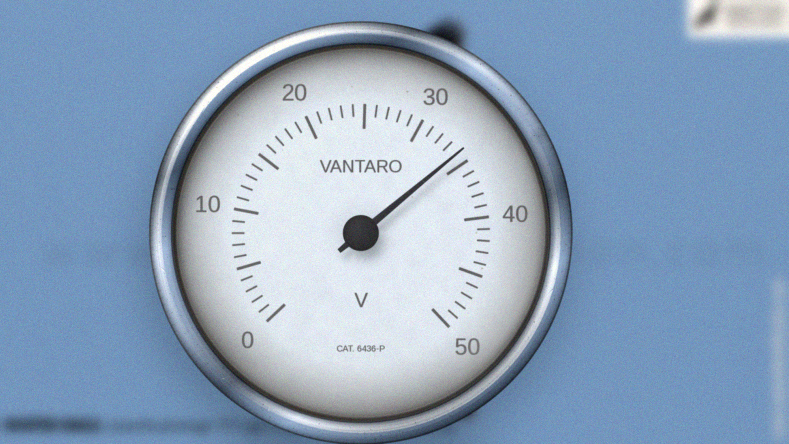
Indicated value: 34 V
